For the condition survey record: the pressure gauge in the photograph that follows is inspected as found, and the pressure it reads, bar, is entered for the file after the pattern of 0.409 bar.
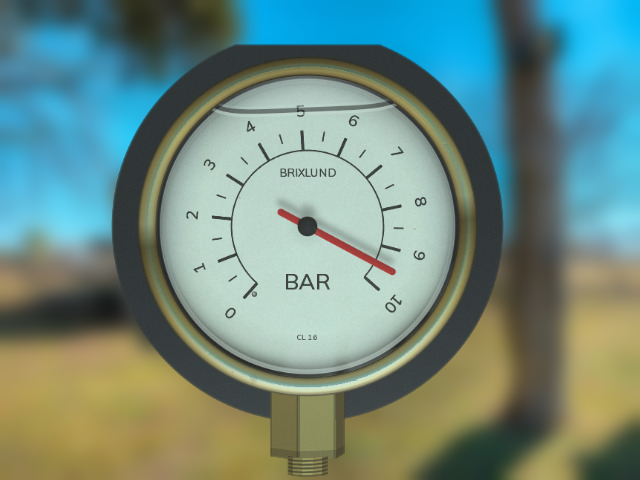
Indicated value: 9.5 bar
